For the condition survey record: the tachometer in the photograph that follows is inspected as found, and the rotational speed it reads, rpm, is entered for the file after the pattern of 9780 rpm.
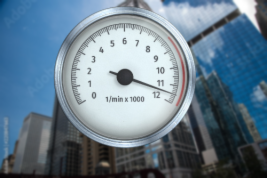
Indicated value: 11500 rpm
